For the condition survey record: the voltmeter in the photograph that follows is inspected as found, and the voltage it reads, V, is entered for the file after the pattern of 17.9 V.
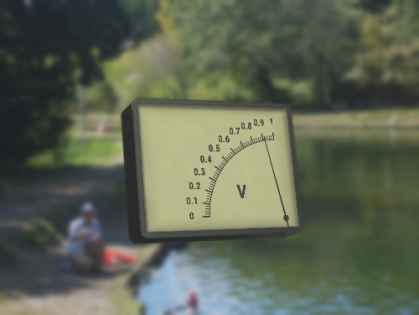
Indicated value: 0.9 V
